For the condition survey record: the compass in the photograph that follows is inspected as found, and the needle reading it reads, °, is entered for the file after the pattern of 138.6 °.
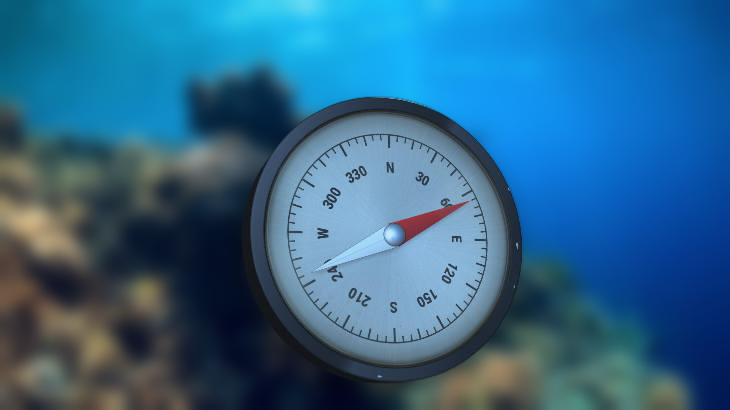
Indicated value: 65 °
